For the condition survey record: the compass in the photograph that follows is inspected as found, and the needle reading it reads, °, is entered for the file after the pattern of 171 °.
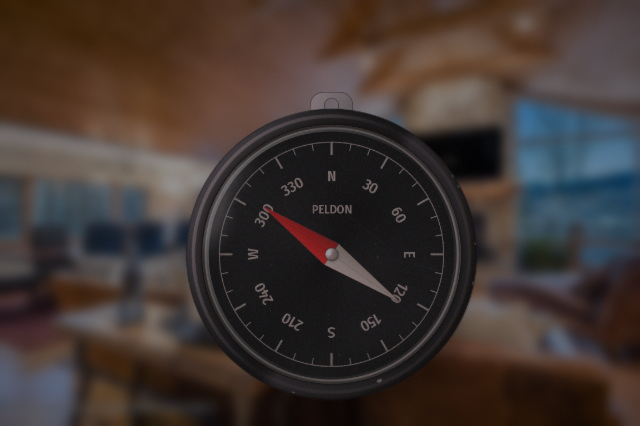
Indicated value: 305 °
